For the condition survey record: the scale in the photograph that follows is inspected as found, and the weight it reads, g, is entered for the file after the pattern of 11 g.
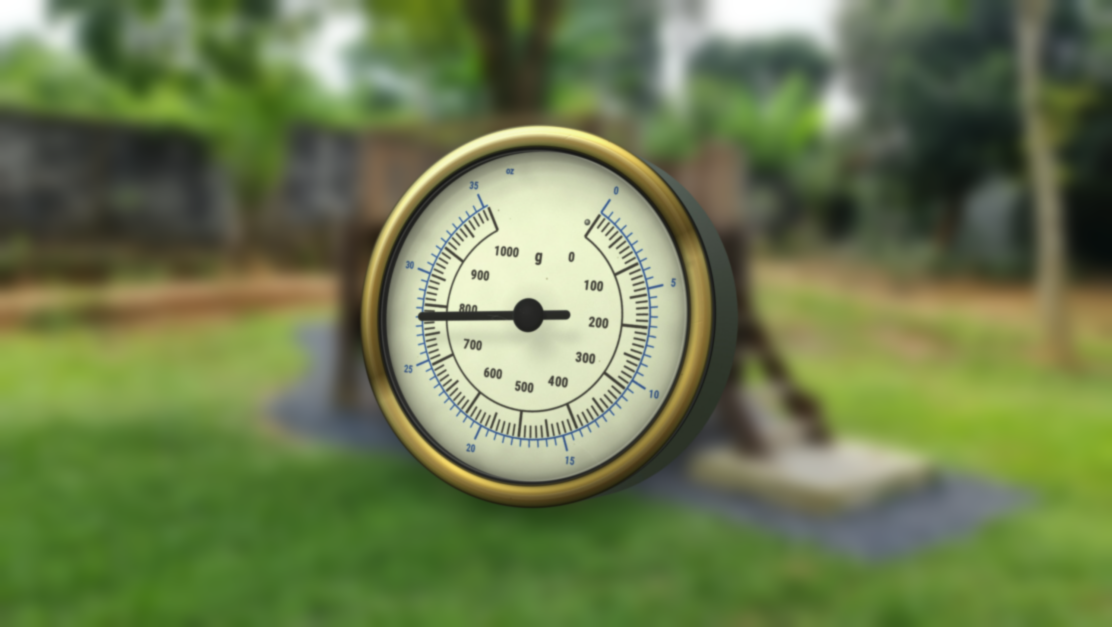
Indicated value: 780 g
